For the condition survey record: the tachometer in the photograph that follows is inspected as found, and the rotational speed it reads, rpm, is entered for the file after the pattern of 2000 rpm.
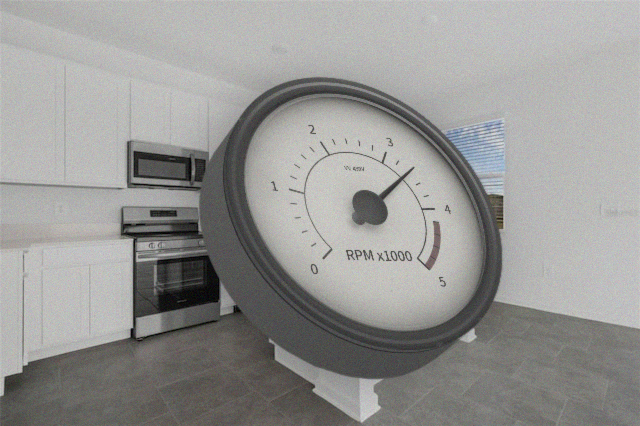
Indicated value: 3400 rpm
